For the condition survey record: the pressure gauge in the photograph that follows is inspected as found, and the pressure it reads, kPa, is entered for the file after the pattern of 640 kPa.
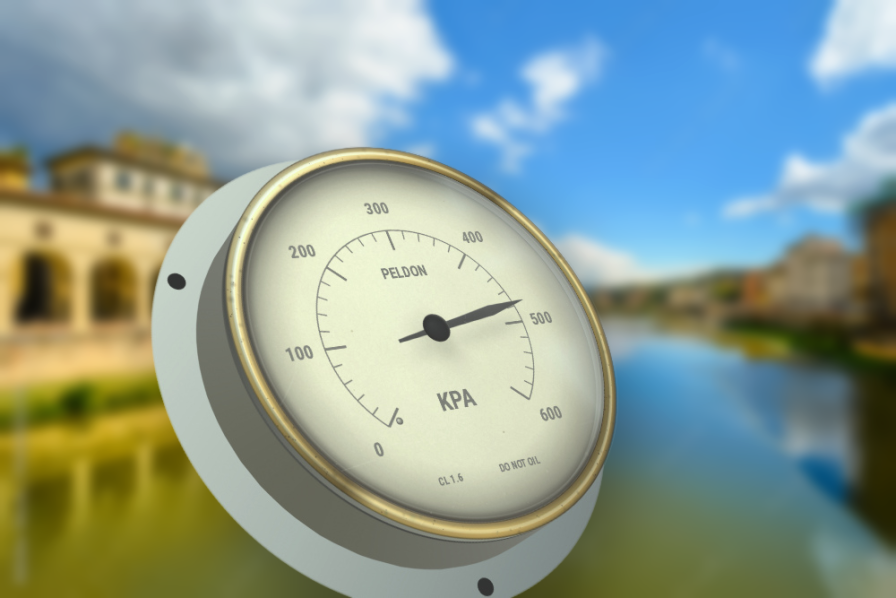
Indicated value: 480 kPa
